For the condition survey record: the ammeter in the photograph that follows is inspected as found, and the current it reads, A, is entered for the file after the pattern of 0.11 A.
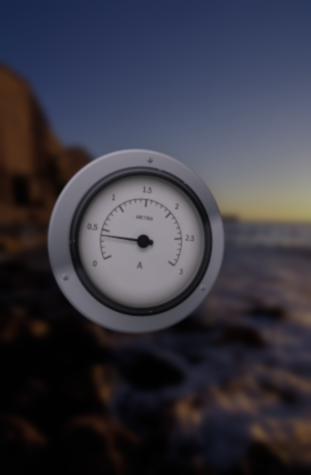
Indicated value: 0.4 A
